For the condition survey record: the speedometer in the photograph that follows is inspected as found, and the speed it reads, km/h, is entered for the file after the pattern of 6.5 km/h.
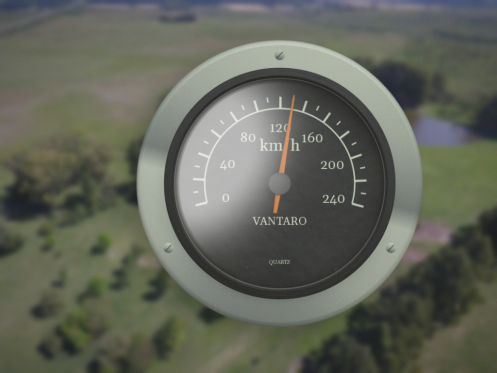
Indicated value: 130 km/h
